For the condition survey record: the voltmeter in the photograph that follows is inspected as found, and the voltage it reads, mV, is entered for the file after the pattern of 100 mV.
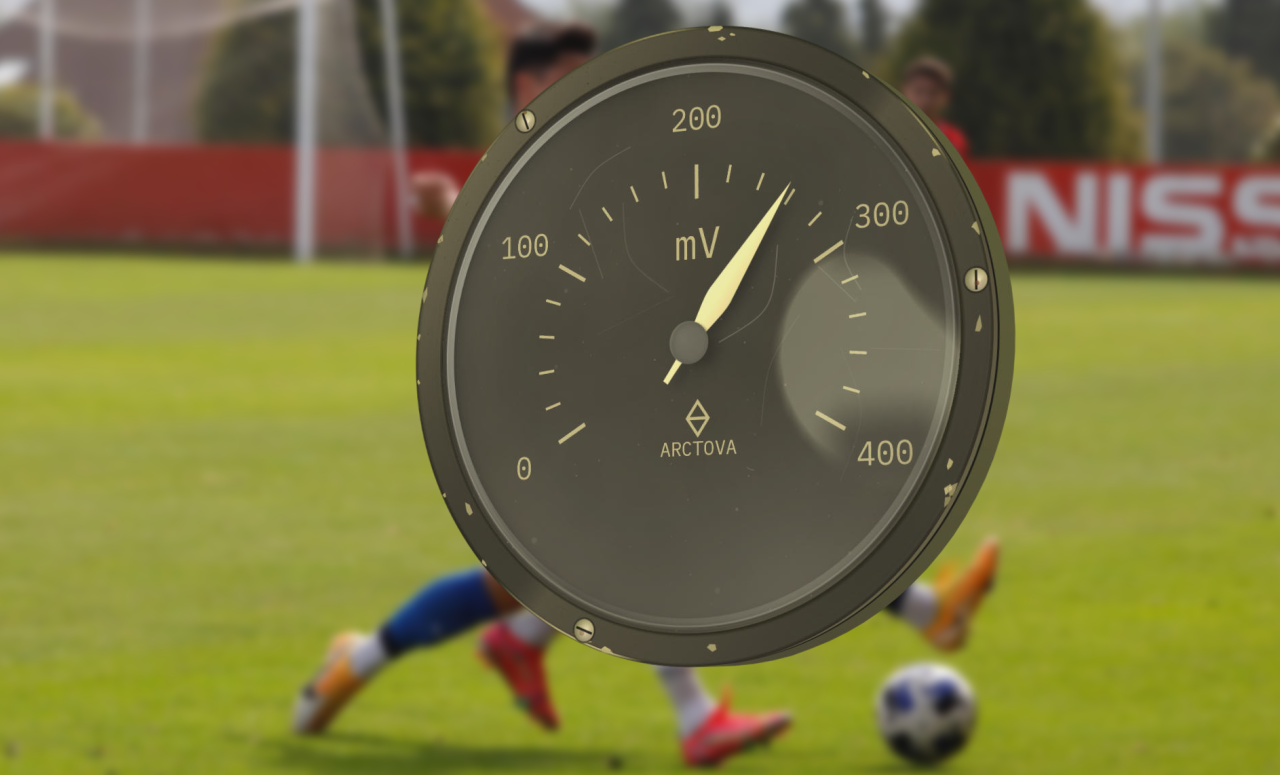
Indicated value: 260 mV
